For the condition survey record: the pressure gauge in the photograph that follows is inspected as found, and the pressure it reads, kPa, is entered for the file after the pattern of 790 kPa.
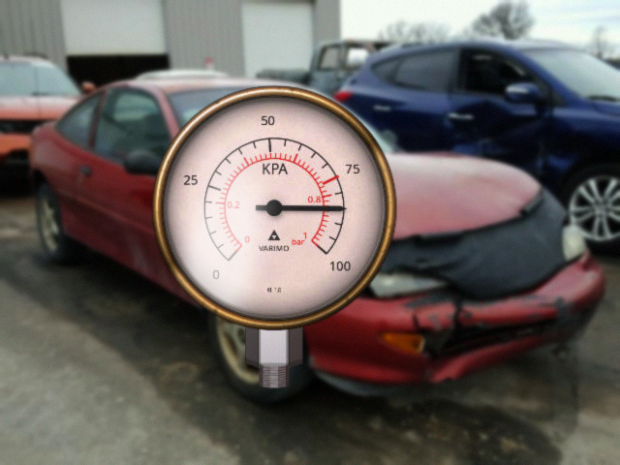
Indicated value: 85 kPa
